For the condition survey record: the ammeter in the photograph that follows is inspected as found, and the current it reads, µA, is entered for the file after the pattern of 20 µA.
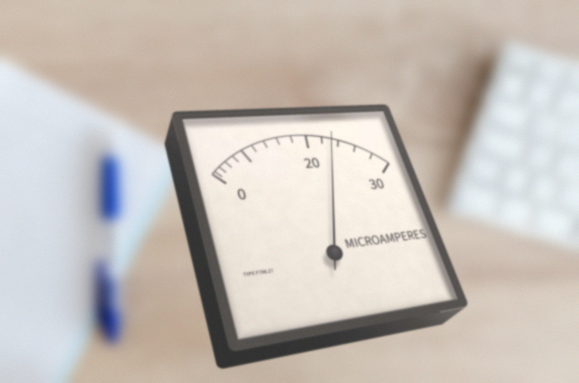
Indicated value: 23 µA
